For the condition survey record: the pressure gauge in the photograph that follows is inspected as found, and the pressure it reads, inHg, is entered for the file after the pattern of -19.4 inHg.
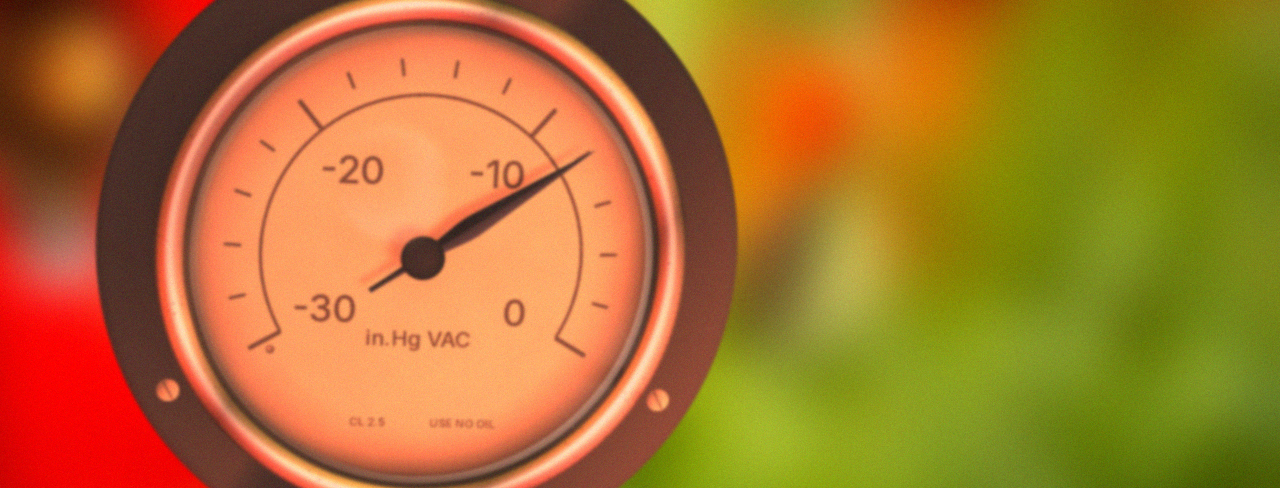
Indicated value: -8 inHg
